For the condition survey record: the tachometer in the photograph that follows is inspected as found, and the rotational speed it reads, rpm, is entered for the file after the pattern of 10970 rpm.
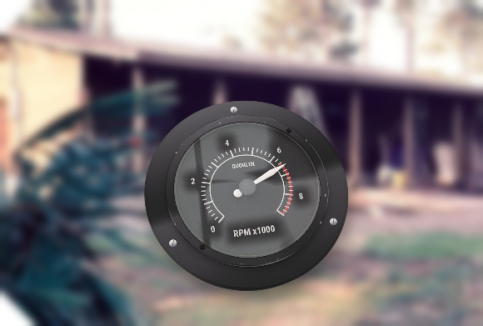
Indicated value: 6600 rpm
